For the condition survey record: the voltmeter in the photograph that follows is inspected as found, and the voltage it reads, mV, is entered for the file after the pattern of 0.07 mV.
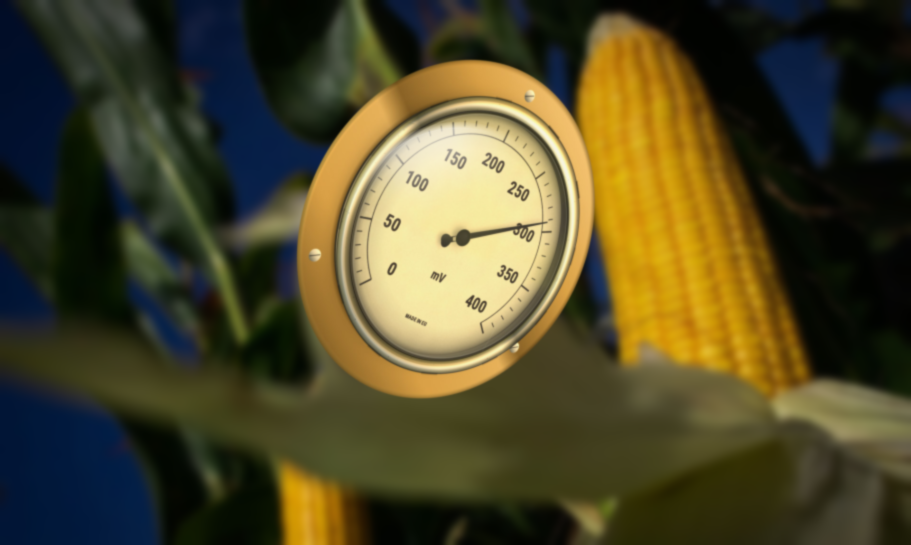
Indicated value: 290 mV
